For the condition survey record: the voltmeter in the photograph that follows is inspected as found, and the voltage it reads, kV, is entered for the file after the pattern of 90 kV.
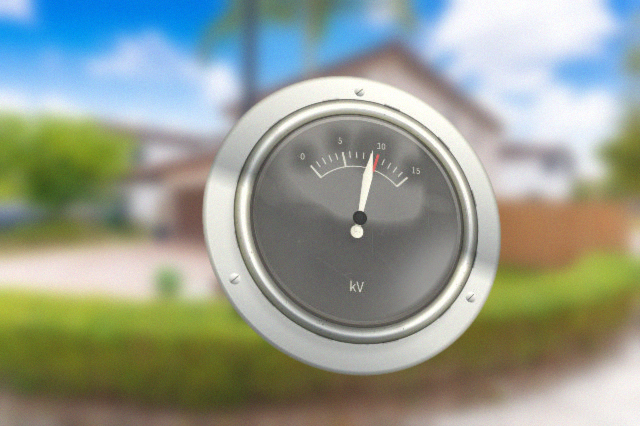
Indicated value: 9 kV
